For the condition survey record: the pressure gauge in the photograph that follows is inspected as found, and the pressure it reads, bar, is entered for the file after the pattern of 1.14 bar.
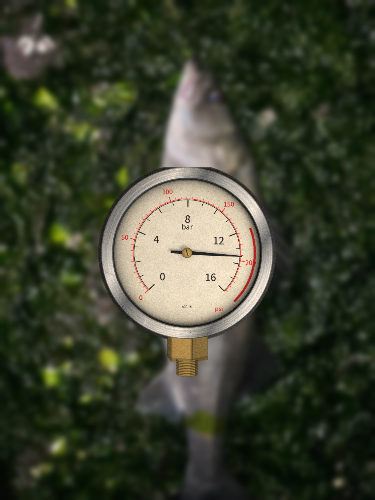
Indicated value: 13.5 bar
